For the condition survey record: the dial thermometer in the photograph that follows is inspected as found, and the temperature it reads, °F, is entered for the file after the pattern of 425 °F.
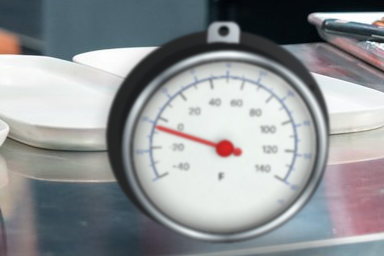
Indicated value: -5 °F
